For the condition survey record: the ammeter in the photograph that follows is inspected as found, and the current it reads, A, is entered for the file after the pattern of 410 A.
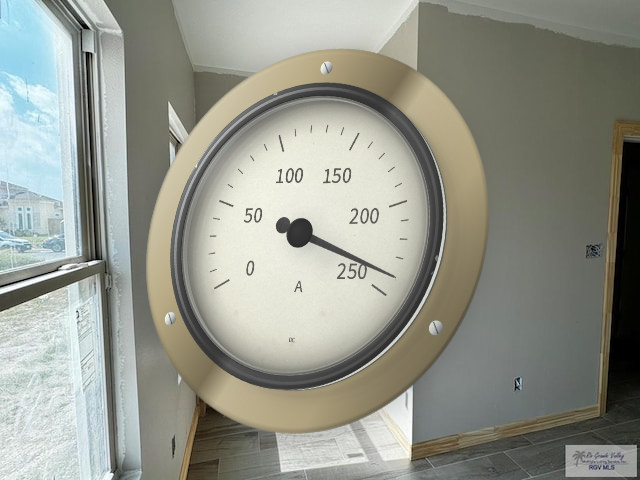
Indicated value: 240 A
